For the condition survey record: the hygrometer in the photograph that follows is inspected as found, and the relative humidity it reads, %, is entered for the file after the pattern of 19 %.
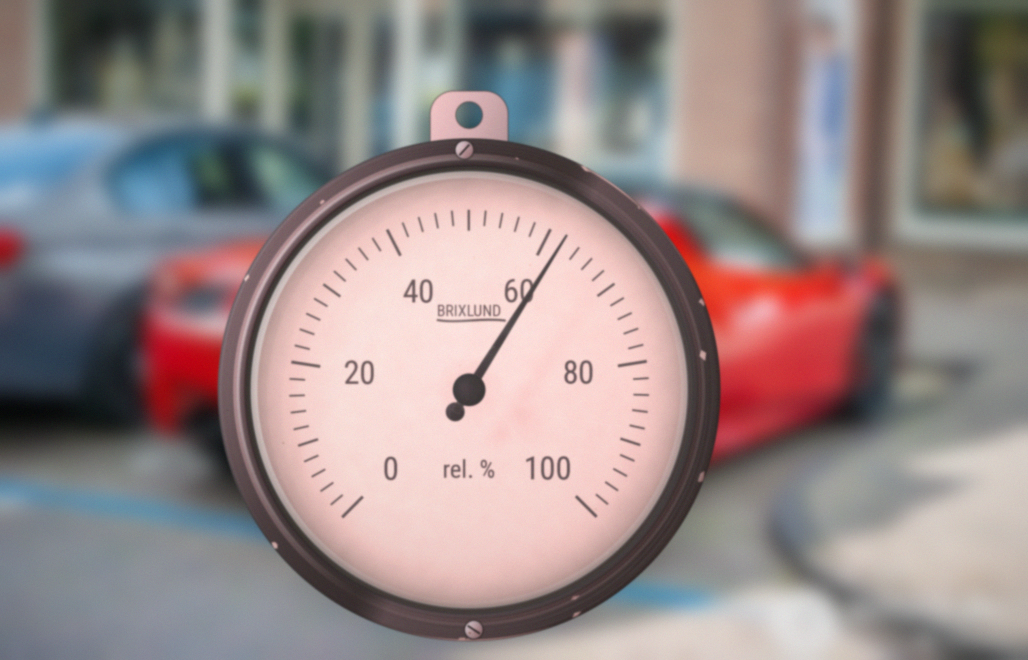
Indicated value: 62 %
